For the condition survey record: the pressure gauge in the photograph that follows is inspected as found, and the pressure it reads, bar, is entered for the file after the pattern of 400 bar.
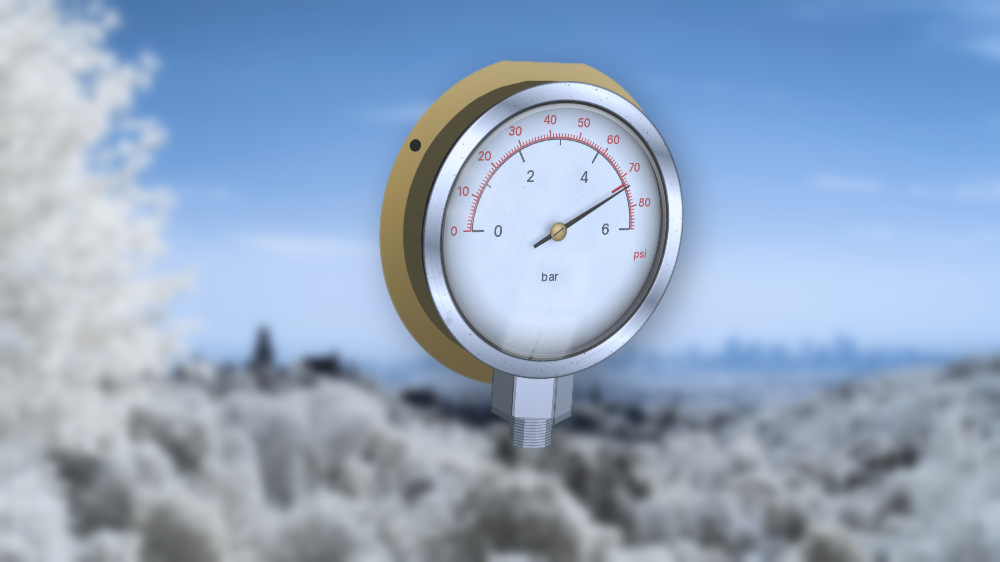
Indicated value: 5 bar
